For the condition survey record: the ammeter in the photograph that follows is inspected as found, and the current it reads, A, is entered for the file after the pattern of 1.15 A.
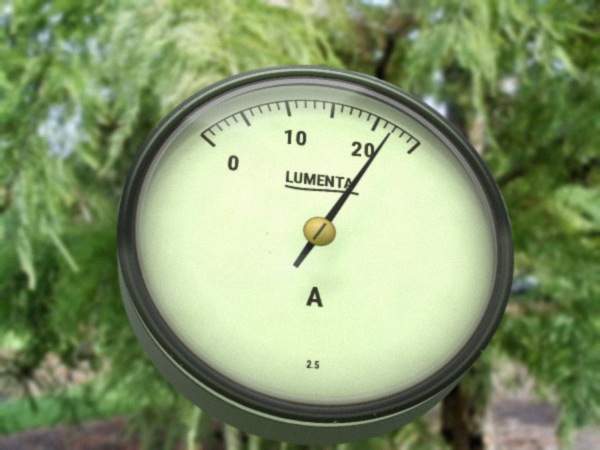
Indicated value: 22 A
